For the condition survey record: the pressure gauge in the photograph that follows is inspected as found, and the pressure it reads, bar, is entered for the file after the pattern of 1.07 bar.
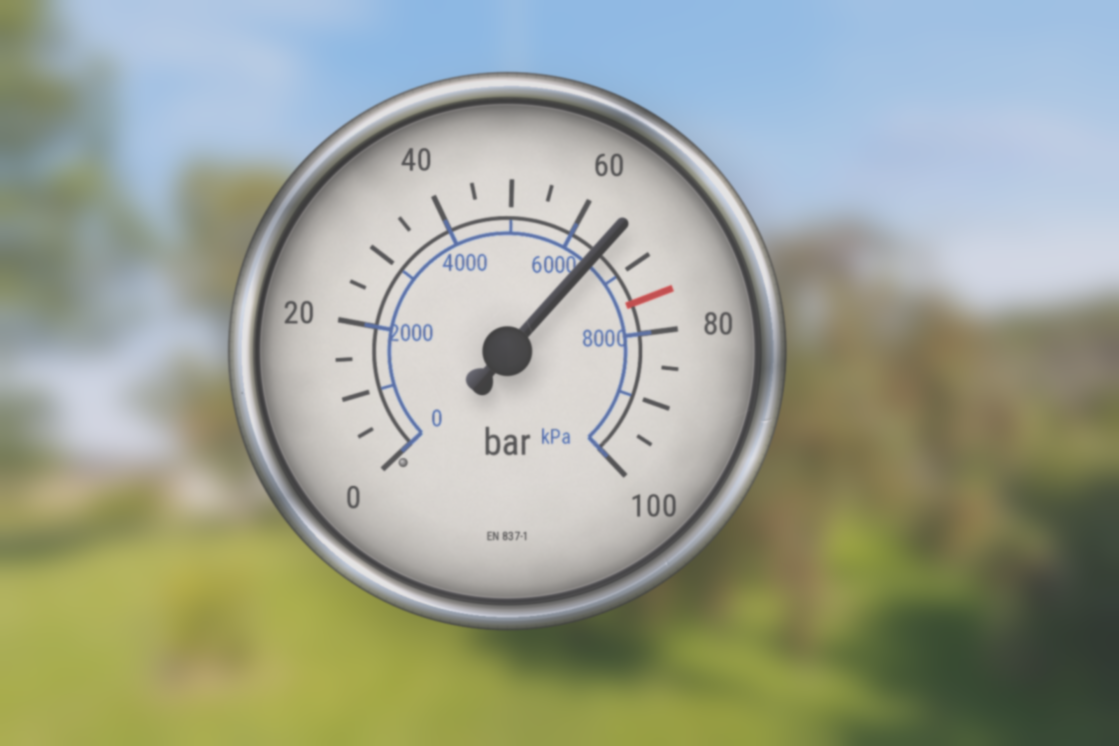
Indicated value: 65 bar
